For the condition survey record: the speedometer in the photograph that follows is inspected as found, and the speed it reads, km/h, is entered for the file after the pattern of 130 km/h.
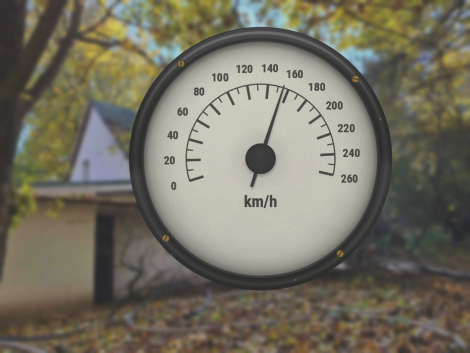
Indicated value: 155 km/h
